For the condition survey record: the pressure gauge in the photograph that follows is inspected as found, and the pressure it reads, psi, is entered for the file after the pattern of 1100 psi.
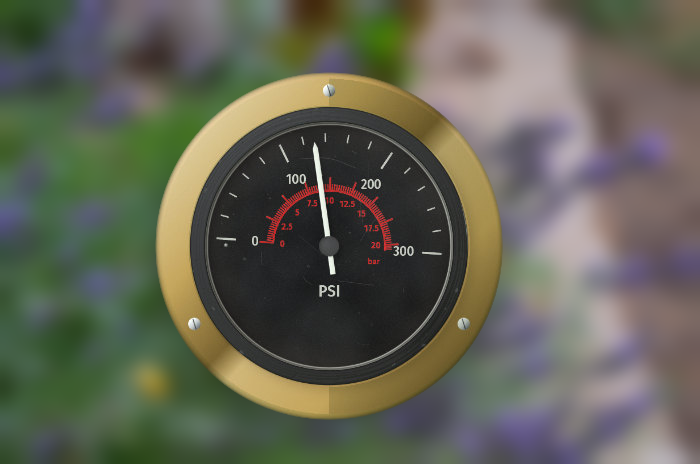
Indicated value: 130 psi
